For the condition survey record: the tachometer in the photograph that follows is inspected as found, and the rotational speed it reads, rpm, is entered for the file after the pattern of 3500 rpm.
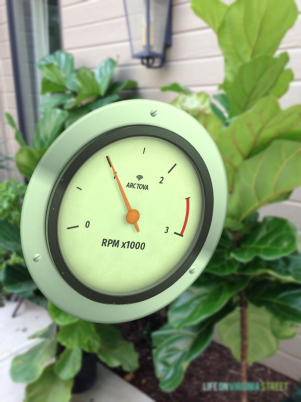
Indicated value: 1000 rpm
